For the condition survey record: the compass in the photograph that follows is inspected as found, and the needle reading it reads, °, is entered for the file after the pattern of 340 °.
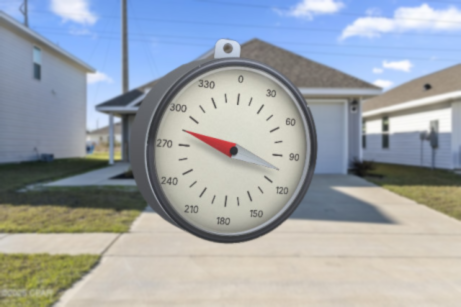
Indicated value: 285 °
